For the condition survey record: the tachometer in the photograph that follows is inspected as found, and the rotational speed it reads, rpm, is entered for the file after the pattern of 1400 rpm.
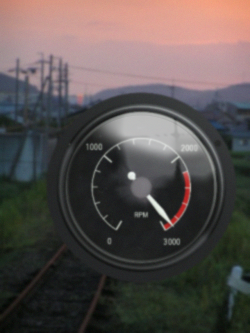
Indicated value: 2900 rpm
